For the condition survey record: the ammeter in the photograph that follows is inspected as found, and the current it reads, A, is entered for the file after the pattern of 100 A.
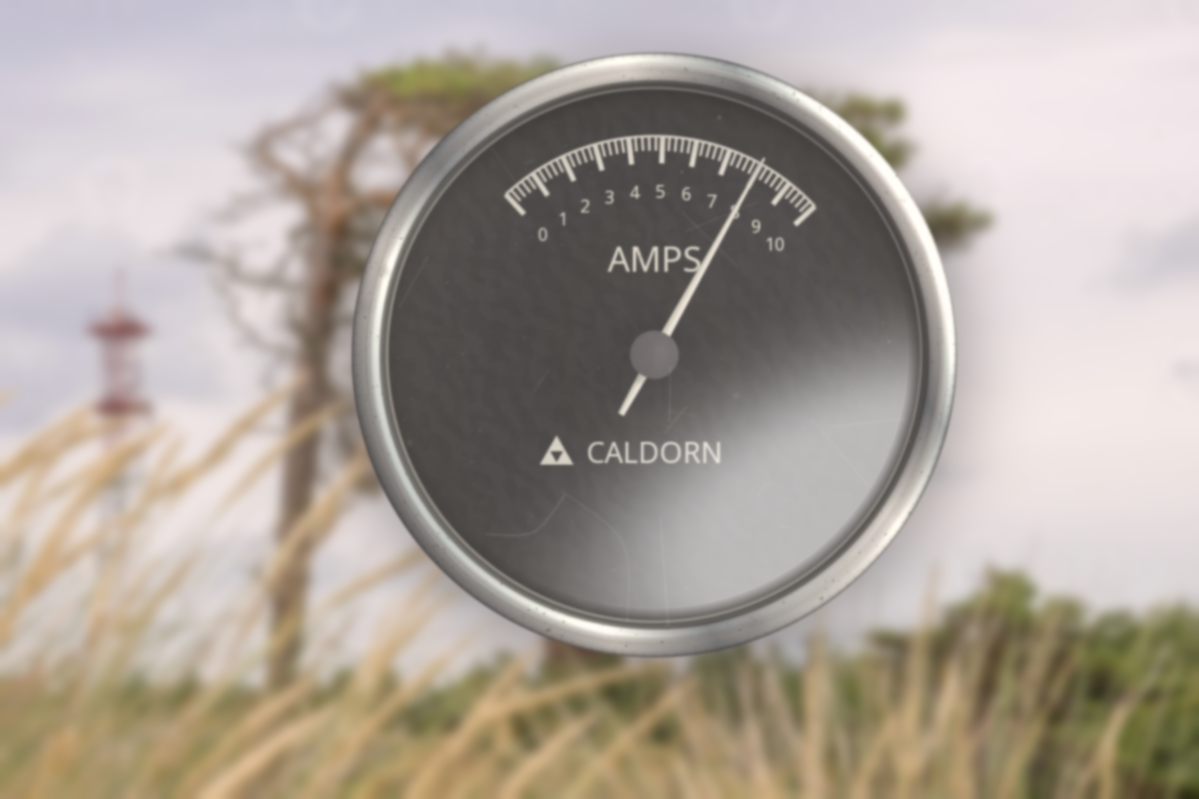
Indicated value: 8 A
